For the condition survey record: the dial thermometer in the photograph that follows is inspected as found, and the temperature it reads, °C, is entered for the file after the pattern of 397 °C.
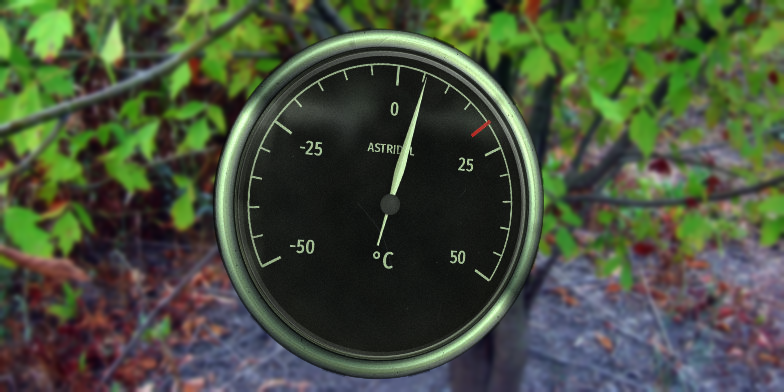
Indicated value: 5 °C
